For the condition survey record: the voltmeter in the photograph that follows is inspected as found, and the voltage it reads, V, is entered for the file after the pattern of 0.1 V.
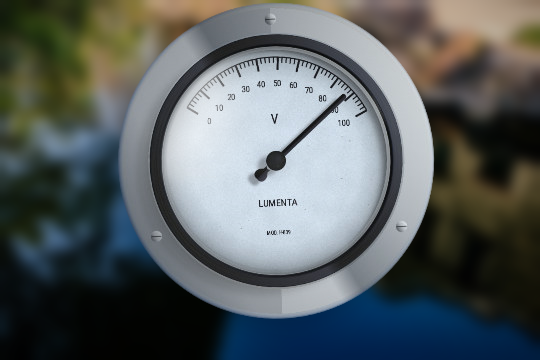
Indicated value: 88 V
